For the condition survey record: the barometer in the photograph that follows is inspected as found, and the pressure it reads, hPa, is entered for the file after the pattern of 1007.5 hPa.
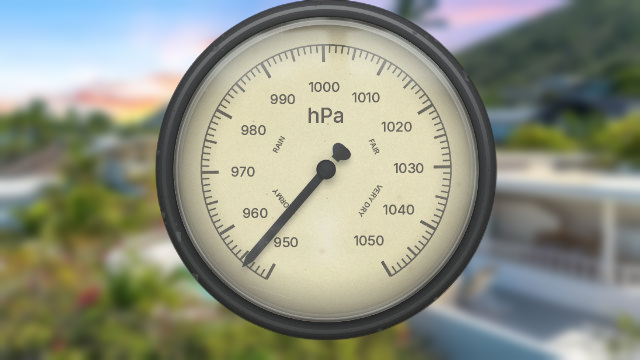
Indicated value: 954 hPa
